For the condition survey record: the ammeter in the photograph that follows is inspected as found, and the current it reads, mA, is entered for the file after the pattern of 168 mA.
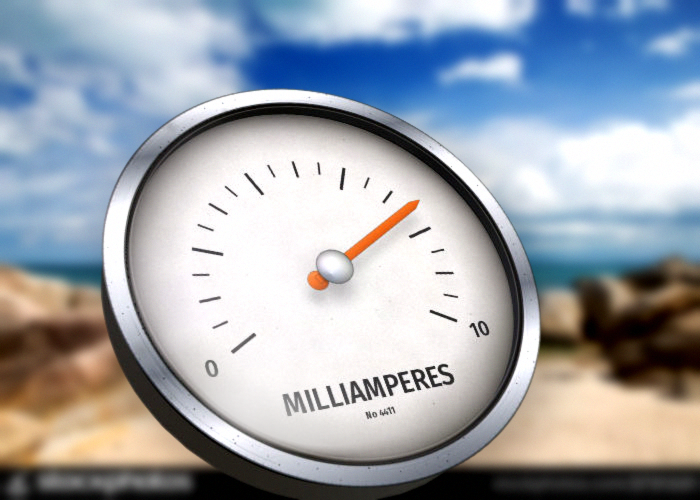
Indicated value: 7.5 mA
